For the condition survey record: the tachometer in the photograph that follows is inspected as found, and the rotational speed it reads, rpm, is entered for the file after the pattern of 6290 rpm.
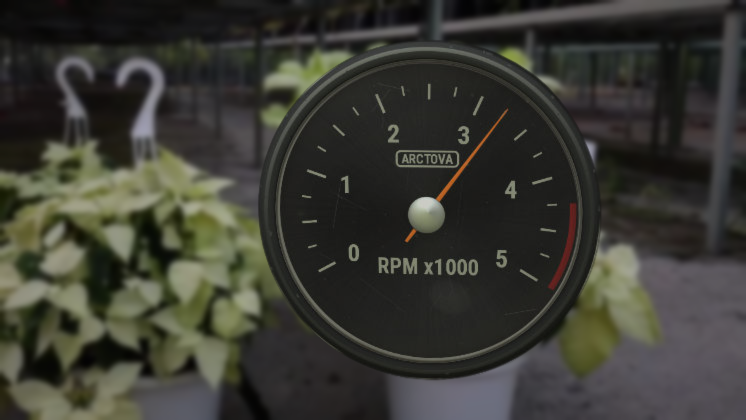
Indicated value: 3250 rpm
